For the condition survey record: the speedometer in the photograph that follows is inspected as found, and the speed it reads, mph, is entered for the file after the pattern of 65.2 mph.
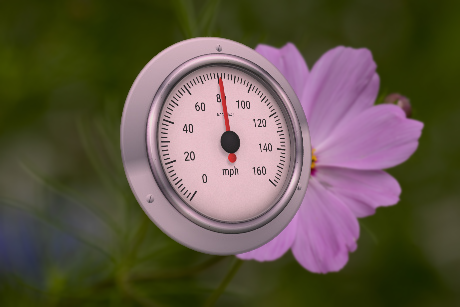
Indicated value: 80 mph
